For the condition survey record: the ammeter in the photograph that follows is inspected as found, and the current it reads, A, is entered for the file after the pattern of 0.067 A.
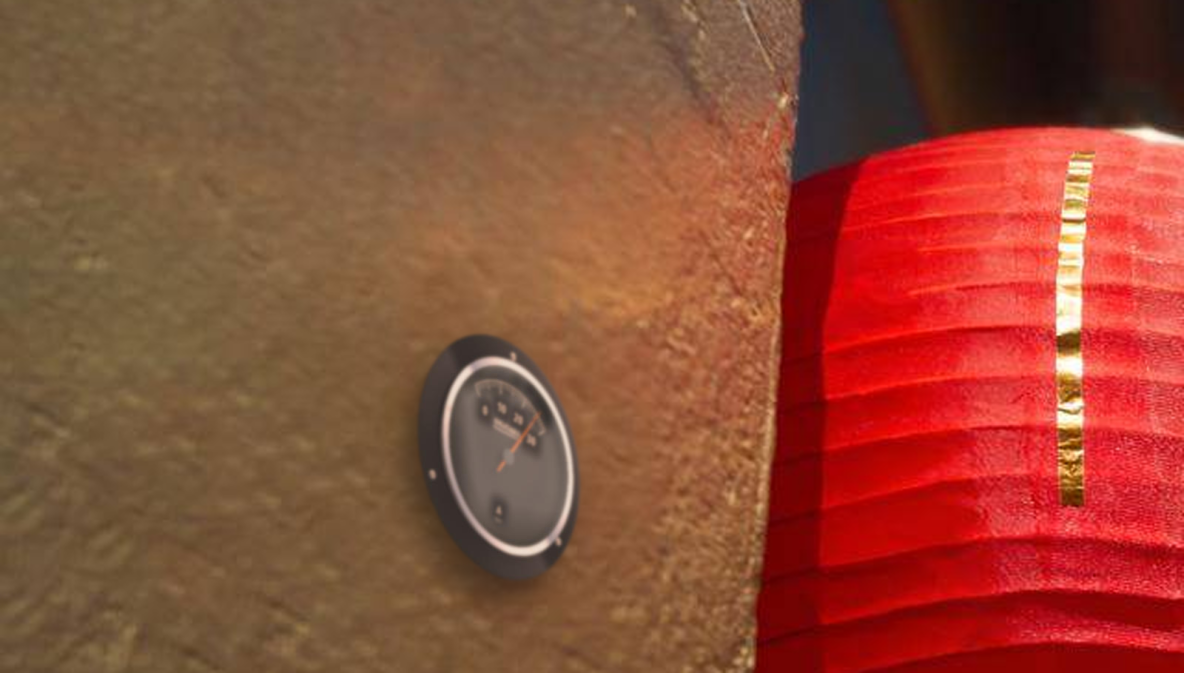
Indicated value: 25 A
